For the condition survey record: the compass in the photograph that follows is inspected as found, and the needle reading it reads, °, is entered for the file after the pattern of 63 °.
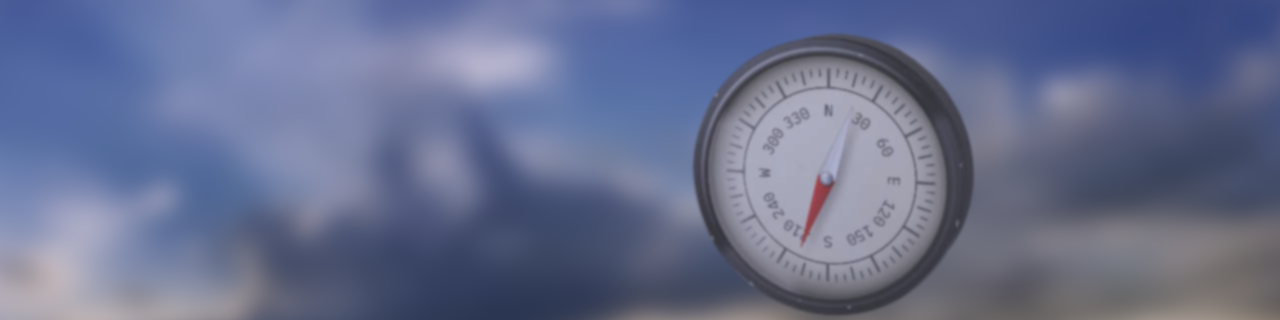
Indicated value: 200 °
